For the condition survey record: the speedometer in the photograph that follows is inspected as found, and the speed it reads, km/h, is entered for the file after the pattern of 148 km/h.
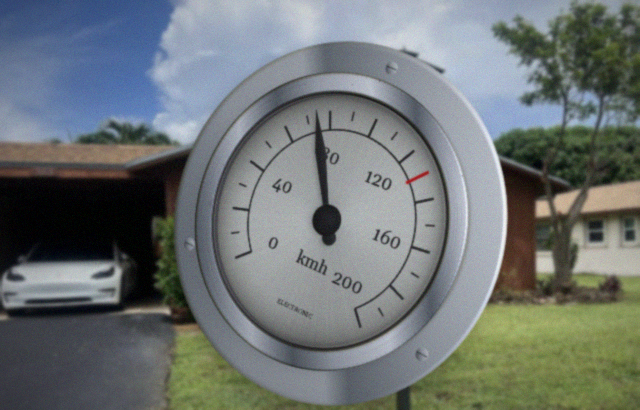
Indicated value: 75 km/h
